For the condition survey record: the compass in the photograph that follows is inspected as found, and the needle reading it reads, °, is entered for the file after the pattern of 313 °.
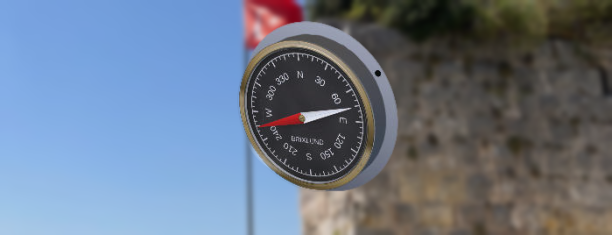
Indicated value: 255 °
